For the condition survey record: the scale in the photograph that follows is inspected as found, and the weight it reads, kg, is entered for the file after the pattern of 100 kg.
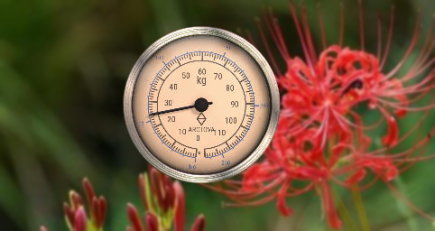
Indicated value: 25 kg
